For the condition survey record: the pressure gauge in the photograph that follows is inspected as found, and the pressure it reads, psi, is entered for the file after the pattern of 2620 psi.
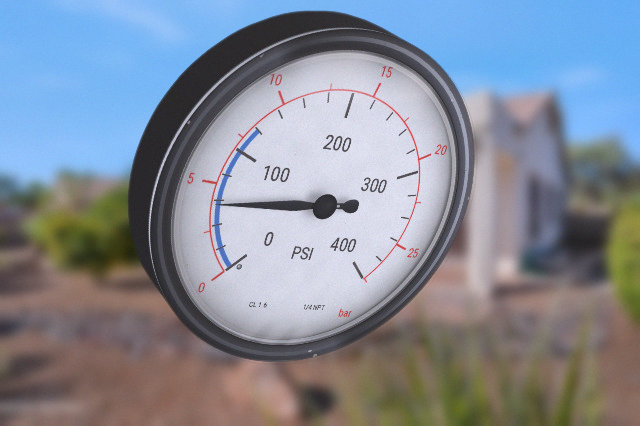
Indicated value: 60 psi
